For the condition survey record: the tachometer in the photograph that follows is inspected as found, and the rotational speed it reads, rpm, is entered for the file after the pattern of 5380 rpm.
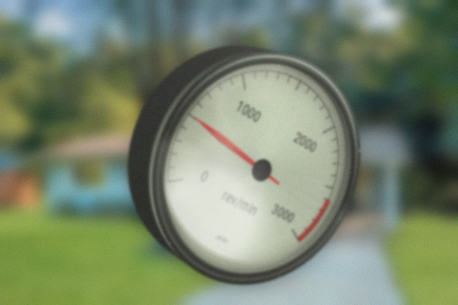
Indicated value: 500 rpm
